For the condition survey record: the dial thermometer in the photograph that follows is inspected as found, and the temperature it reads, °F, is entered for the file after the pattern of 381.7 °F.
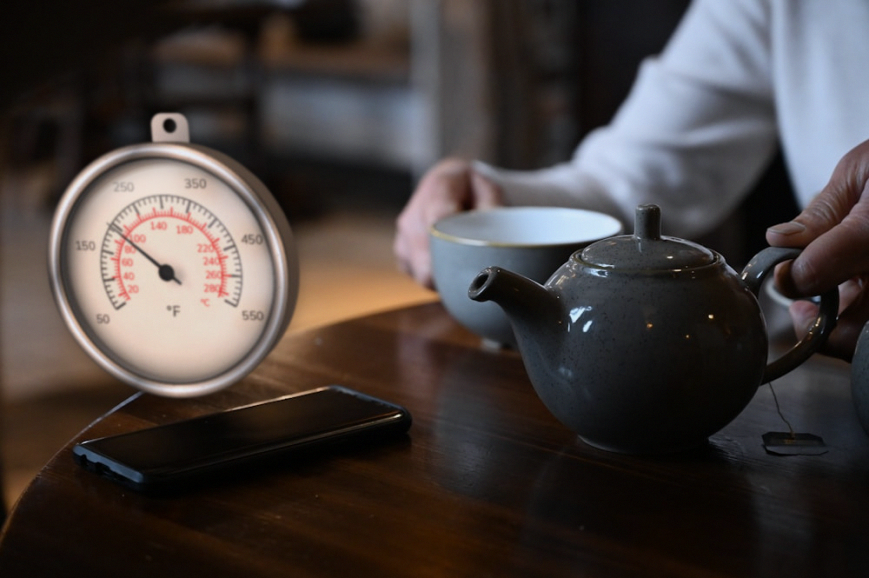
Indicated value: 200 °F
